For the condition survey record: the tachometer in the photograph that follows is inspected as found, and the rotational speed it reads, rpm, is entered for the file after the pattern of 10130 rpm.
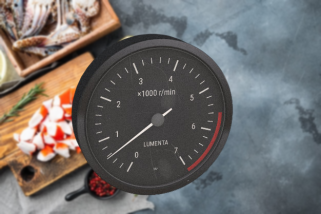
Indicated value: 600 rpm
